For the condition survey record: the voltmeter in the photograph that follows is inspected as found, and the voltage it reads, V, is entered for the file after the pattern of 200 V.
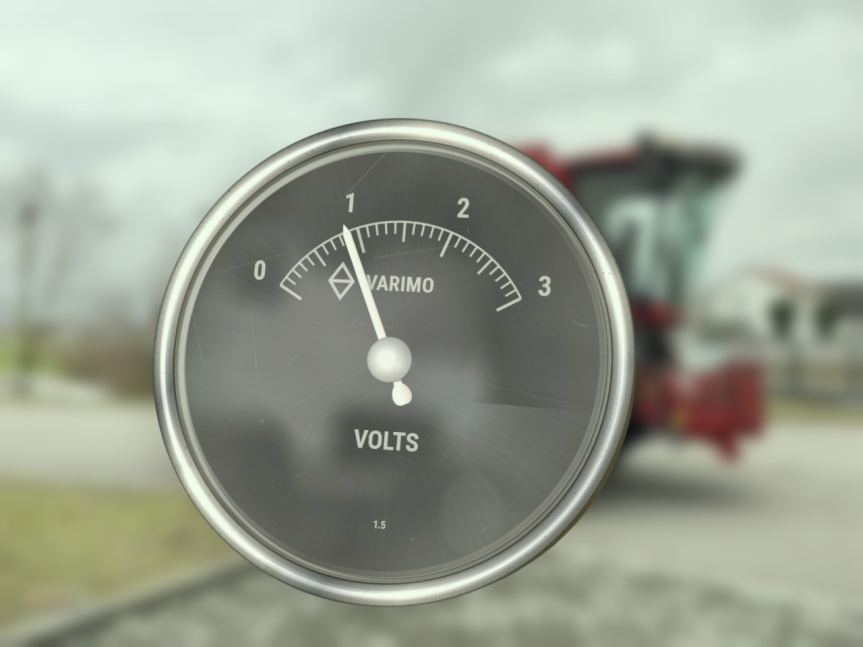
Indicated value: 0.9 V
